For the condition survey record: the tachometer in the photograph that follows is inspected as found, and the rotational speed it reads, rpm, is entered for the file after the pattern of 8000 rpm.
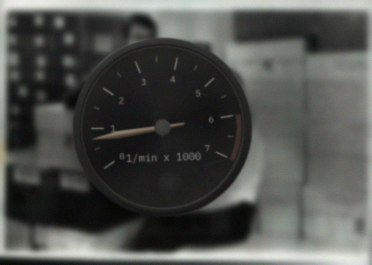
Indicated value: 750 rpm
